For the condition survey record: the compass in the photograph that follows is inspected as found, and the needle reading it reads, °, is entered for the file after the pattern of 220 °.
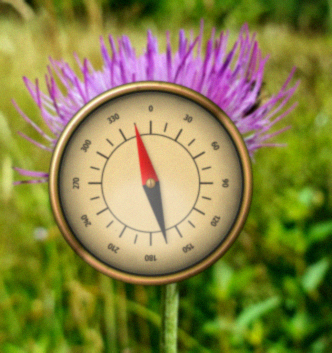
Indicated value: 345 °
